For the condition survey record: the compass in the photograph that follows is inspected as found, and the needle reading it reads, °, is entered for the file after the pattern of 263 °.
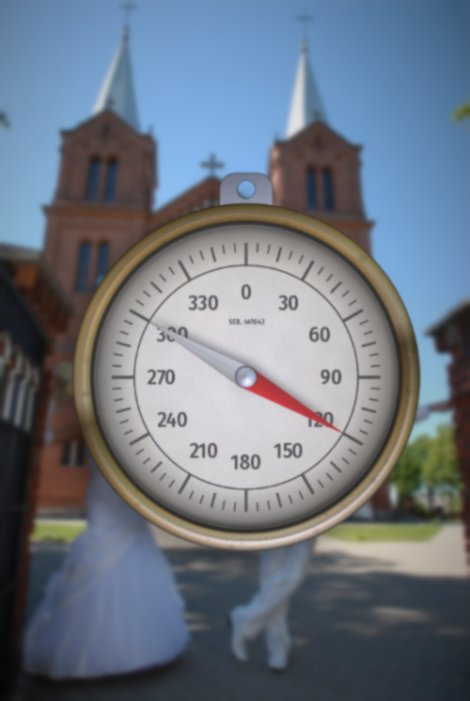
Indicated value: 120 °
